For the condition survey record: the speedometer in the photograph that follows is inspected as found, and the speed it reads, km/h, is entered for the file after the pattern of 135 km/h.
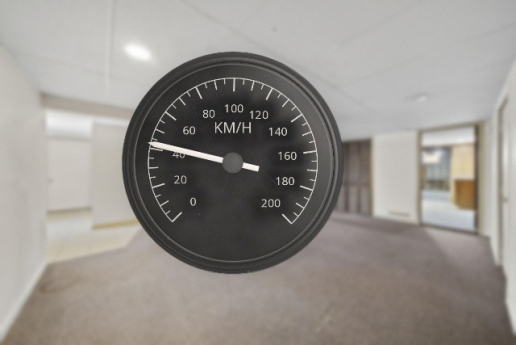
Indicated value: 42.5 km/h
